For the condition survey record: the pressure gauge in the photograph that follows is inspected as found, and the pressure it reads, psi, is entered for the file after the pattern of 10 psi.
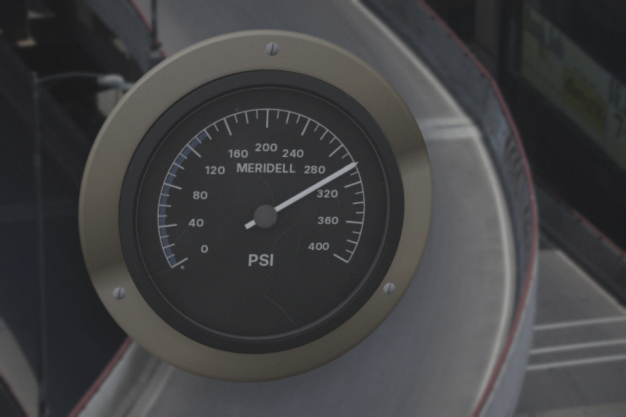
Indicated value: 300 psi
